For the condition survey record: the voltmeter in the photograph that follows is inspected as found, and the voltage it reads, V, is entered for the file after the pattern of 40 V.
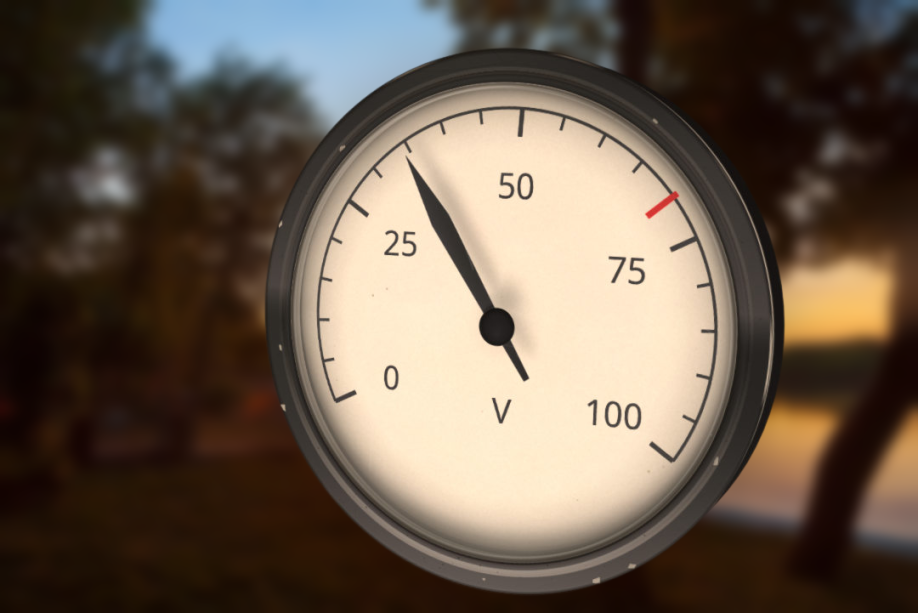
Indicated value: 35 V
